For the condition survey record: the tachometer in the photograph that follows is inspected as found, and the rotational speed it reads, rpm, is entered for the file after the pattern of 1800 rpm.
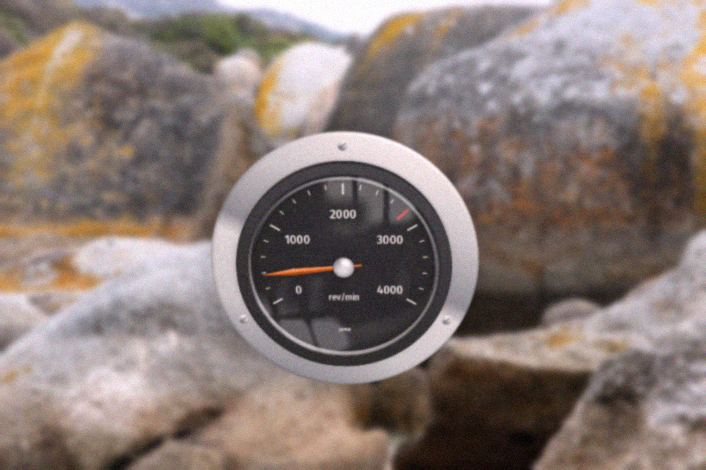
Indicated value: 400 rpm
